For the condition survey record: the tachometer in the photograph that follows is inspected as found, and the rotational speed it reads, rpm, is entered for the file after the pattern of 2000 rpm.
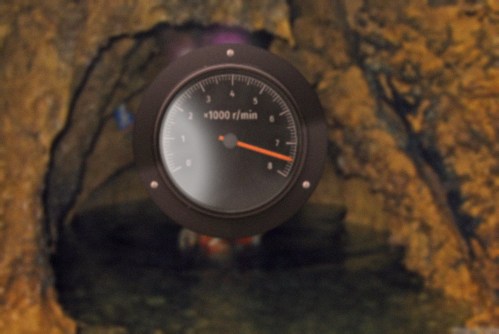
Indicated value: 7500 rpm
